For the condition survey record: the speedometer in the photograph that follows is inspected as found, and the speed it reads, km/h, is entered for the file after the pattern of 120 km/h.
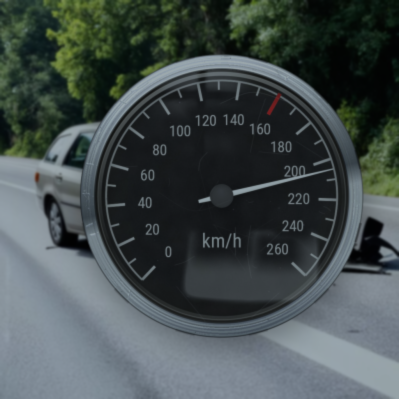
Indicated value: 205 km/h
